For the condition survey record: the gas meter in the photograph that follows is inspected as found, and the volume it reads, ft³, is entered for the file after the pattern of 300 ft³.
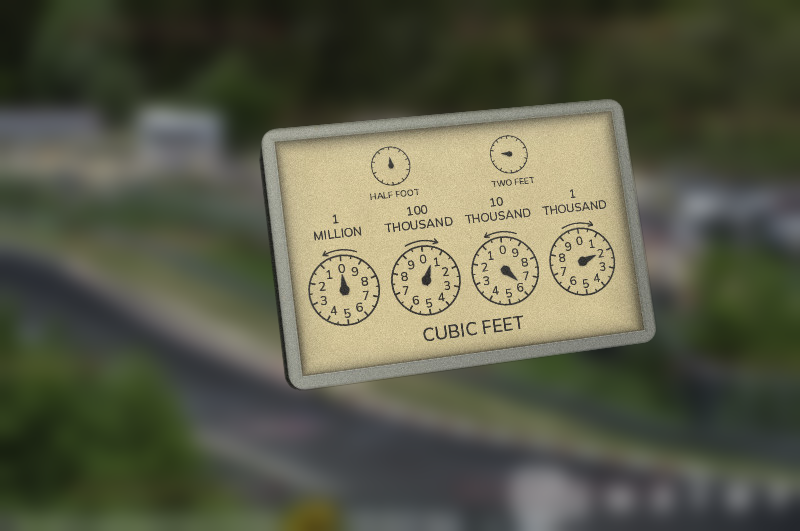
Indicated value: 6200 ft³
